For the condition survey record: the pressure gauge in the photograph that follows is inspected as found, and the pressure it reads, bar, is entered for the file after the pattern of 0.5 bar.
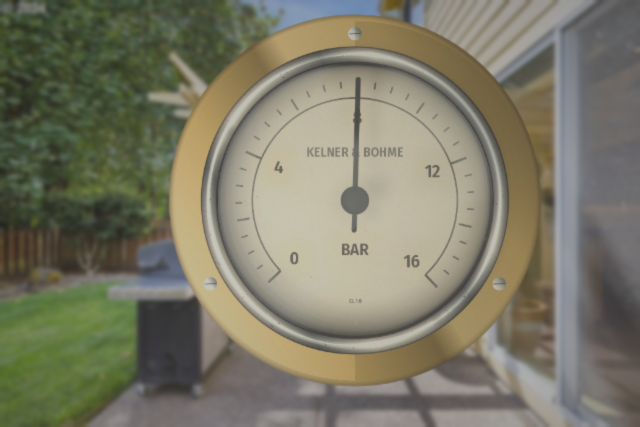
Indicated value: 8 bar
